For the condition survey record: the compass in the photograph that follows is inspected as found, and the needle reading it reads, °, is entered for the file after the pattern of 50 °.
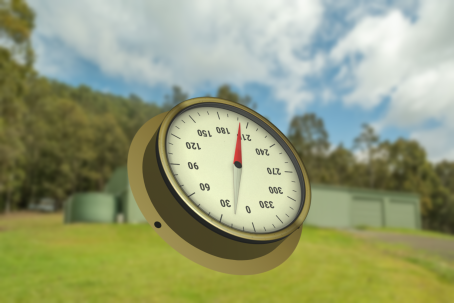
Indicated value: 200 °
